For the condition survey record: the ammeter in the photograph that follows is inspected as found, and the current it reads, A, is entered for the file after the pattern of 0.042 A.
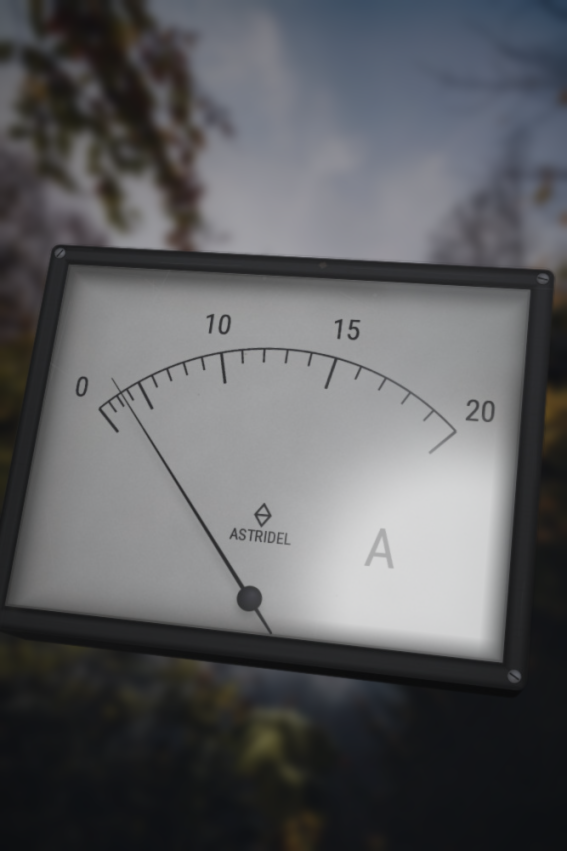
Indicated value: 3.5 A
